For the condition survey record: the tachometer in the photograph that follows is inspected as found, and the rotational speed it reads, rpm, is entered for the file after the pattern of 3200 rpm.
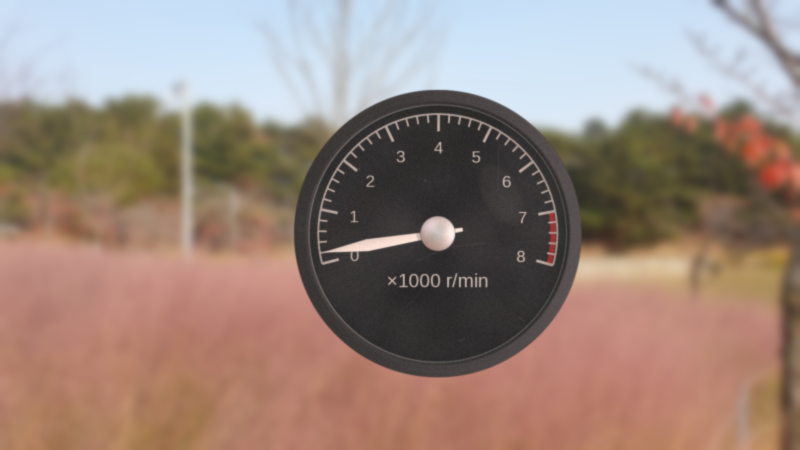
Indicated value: 200 rpm
